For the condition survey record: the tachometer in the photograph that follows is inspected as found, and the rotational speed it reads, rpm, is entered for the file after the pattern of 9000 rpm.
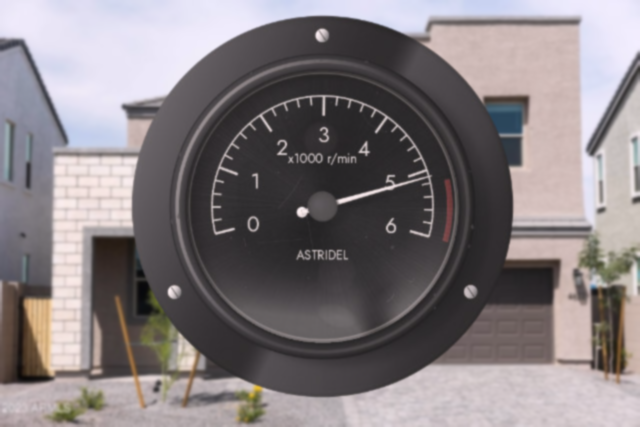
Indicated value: 5100 rpm
